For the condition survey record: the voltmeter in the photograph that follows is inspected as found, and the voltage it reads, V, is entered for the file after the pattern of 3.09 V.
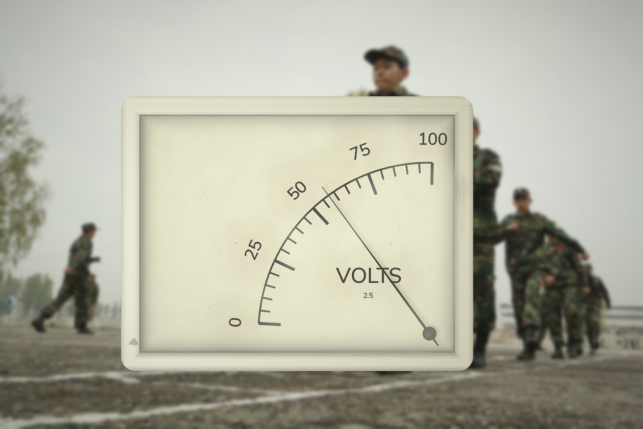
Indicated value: 57.5 V
